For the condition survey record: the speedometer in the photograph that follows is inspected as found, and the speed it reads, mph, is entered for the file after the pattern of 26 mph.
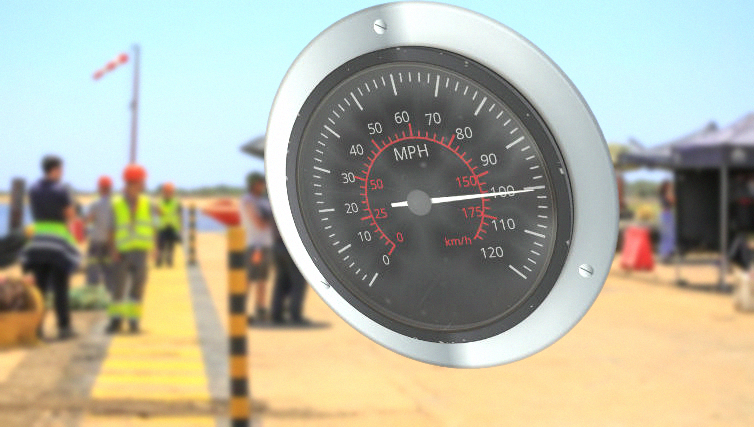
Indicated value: 100 mph
